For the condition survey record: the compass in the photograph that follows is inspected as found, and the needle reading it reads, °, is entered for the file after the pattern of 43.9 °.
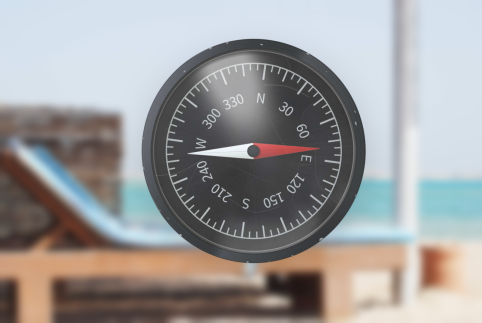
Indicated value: 80 °
